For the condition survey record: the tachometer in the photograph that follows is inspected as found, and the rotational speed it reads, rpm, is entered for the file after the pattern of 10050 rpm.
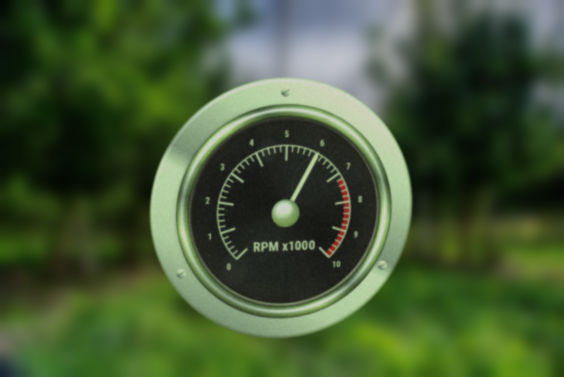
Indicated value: 6000 rpm
